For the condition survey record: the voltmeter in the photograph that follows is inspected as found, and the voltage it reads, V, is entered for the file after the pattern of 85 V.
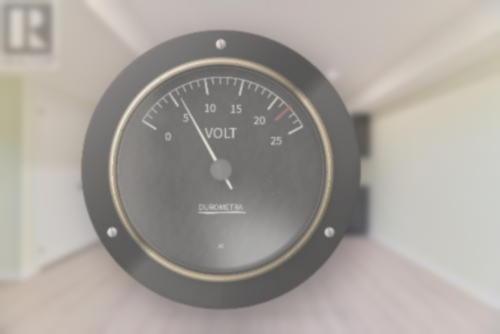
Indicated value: 6 V
